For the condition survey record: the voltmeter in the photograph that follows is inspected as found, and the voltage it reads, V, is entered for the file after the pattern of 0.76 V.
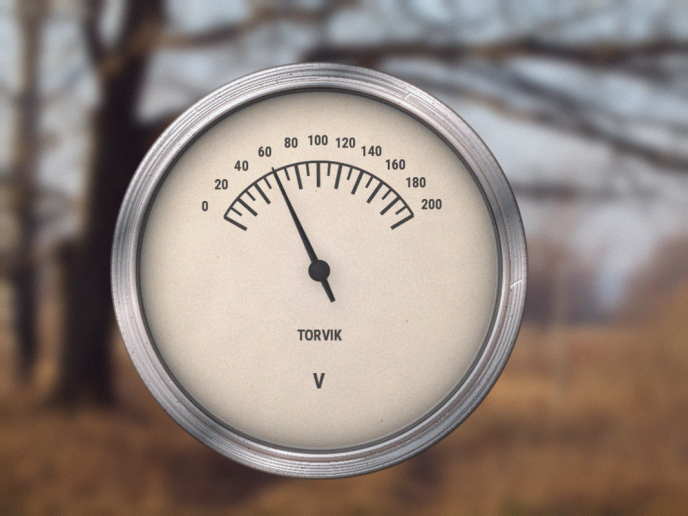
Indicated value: 60 V
